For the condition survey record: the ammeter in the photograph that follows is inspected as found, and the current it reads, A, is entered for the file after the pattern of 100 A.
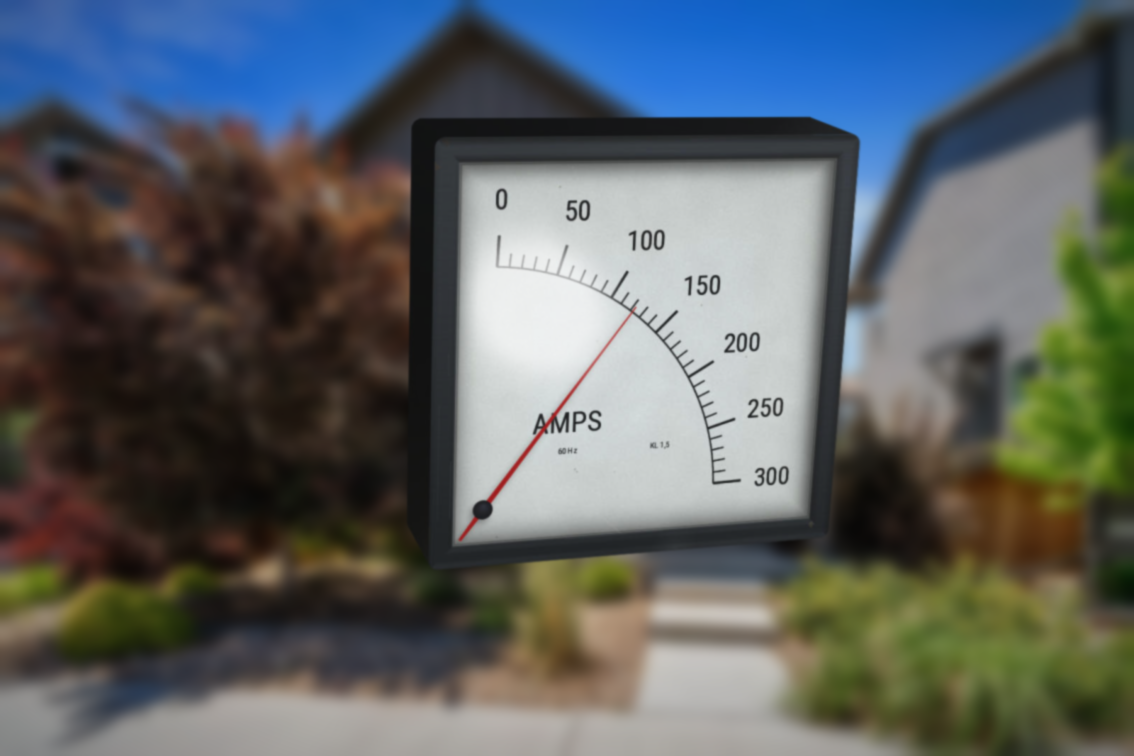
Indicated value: 120 A
